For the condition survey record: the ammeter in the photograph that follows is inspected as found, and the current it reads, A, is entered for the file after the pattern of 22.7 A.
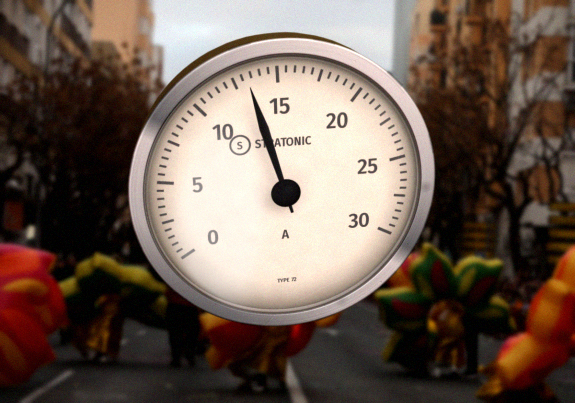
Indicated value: 13.25 A
